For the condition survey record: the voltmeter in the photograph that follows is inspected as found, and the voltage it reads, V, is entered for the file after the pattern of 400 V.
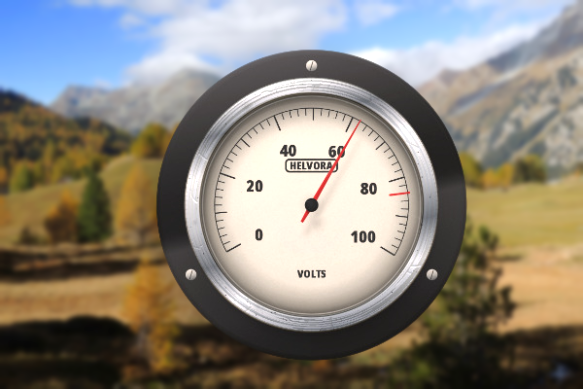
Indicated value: 62 V
